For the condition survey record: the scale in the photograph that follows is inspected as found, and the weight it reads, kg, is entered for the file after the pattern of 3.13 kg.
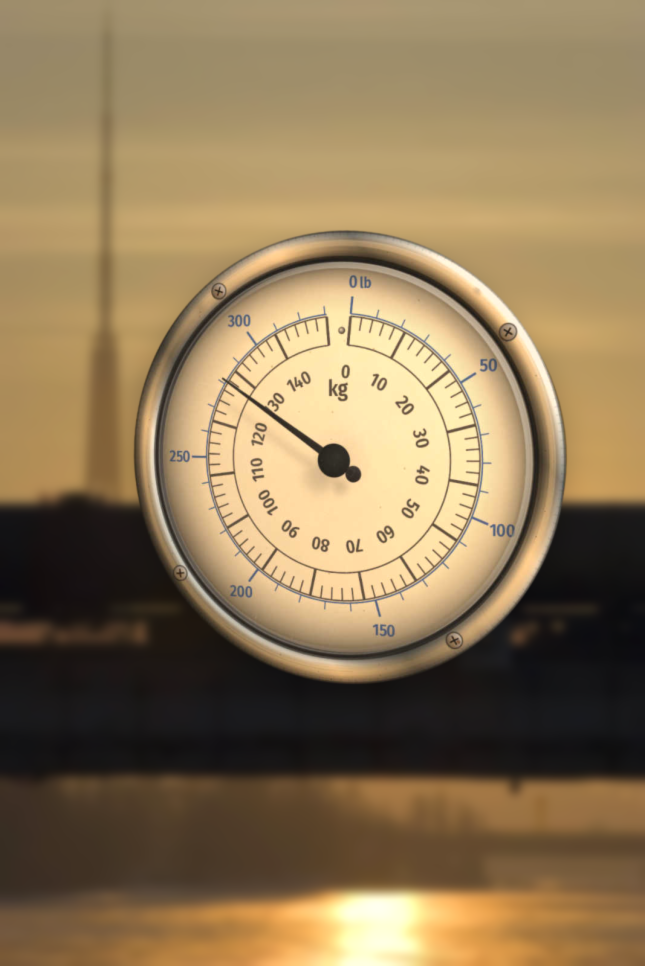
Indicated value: 128 kg
